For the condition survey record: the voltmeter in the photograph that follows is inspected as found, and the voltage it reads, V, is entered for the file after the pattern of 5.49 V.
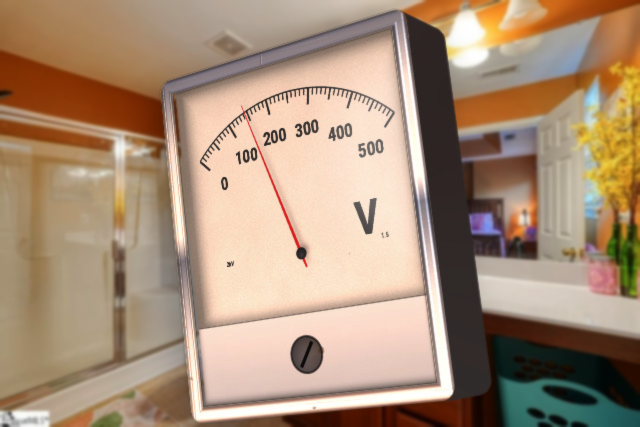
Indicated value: 150 V
